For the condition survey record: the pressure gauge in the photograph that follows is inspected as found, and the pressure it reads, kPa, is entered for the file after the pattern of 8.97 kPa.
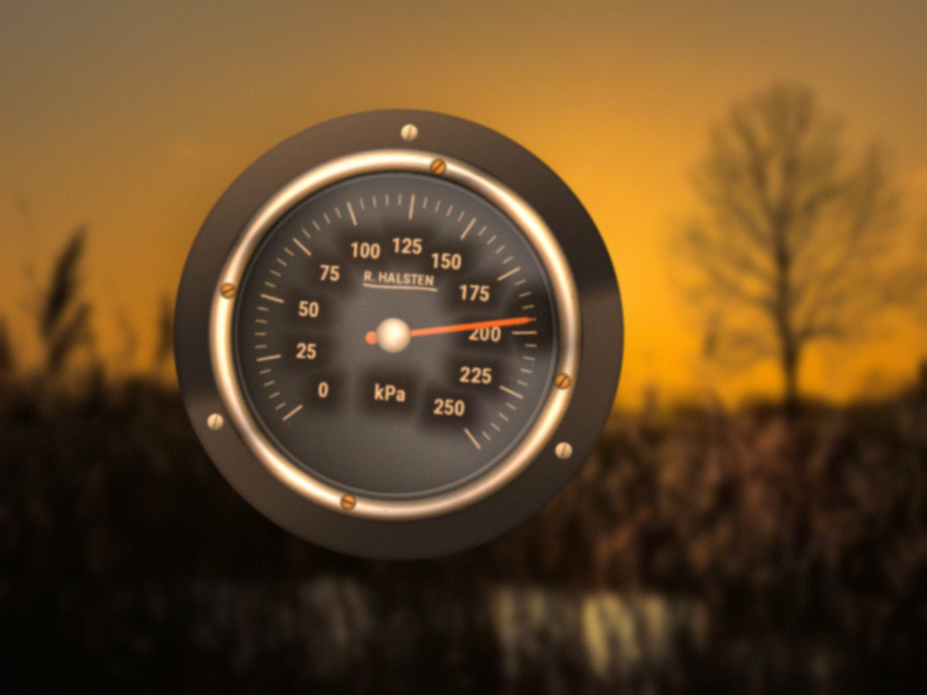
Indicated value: 195 kPa
